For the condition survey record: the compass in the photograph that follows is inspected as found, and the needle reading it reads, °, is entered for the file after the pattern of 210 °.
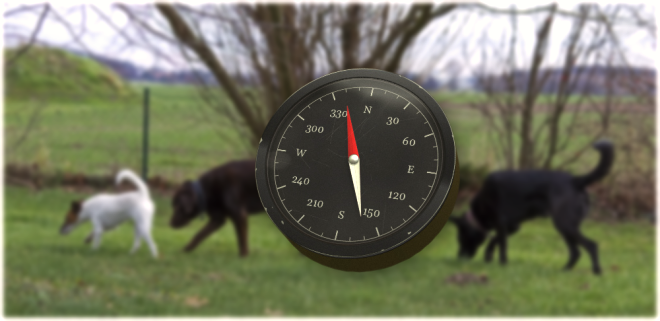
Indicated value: 340 °
